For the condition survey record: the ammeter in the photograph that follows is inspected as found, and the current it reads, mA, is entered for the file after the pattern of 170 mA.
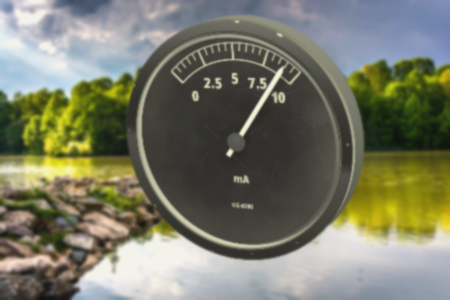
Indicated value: 9 mA
